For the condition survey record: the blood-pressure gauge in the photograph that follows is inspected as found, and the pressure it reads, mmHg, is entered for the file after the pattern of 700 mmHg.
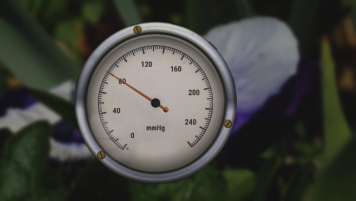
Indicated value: 80 mmHg
